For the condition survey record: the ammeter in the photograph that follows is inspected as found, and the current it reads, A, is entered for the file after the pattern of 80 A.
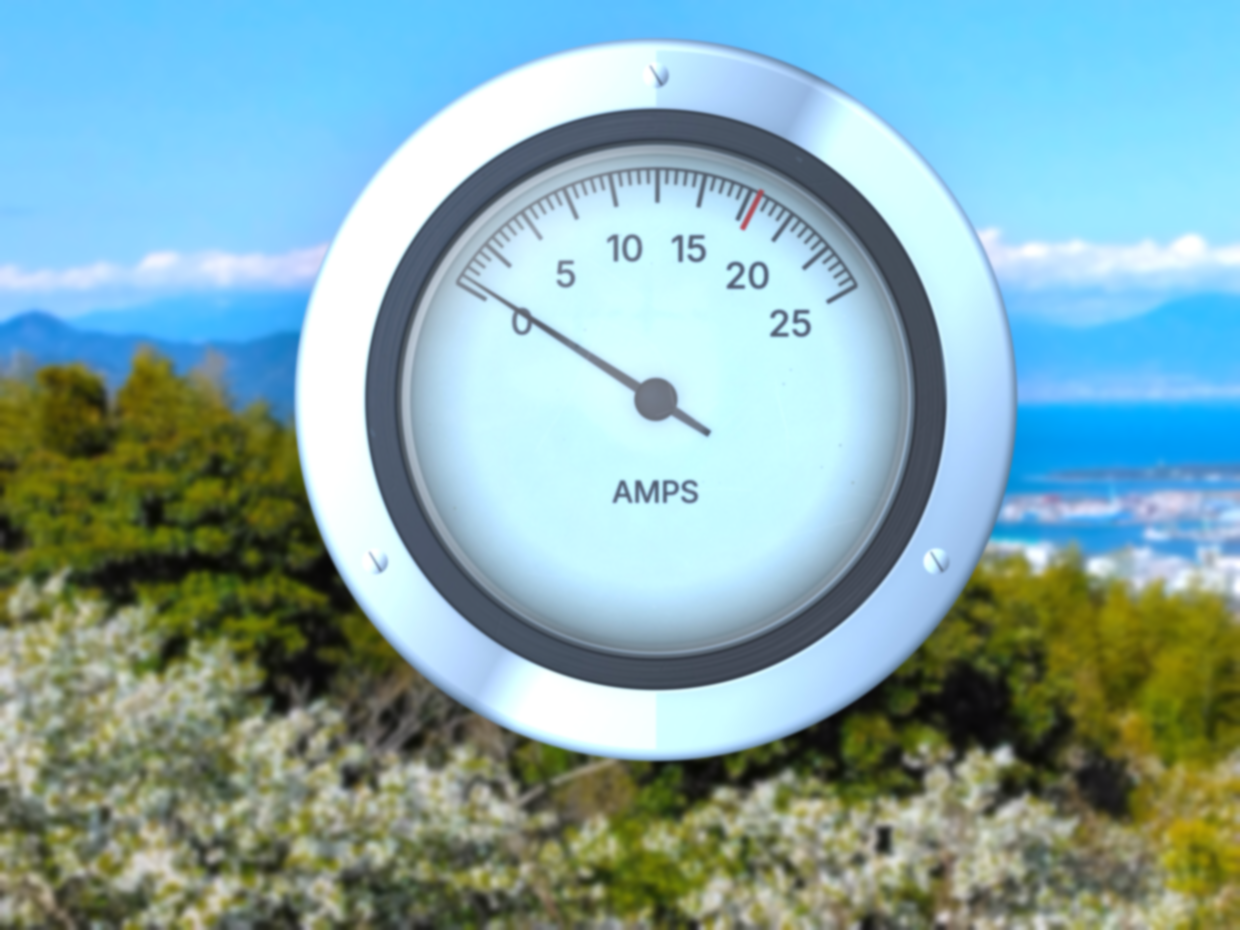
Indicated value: 0.5 A
